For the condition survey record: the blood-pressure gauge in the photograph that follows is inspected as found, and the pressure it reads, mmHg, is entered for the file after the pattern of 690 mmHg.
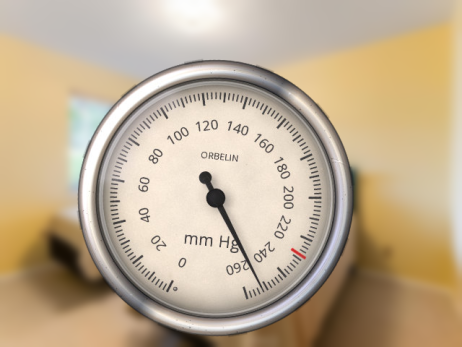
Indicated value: 252 mmHg
